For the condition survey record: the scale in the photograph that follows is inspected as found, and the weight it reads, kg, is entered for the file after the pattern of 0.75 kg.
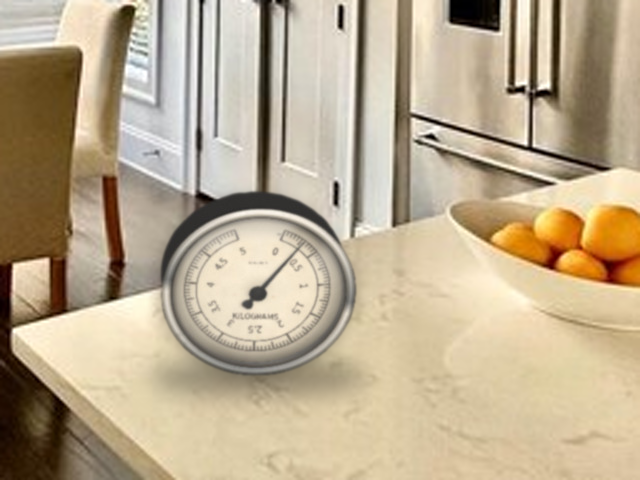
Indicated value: 0.25 kg
